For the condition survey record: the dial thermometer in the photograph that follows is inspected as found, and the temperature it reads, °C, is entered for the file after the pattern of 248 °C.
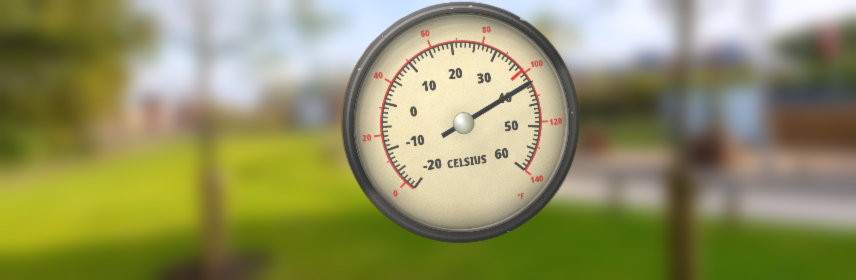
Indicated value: 40 °C
